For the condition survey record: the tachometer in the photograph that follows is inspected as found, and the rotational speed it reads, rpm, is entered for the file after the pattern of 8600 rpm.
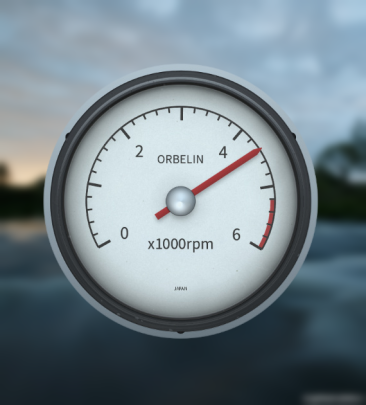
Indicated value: 4400 rpm
